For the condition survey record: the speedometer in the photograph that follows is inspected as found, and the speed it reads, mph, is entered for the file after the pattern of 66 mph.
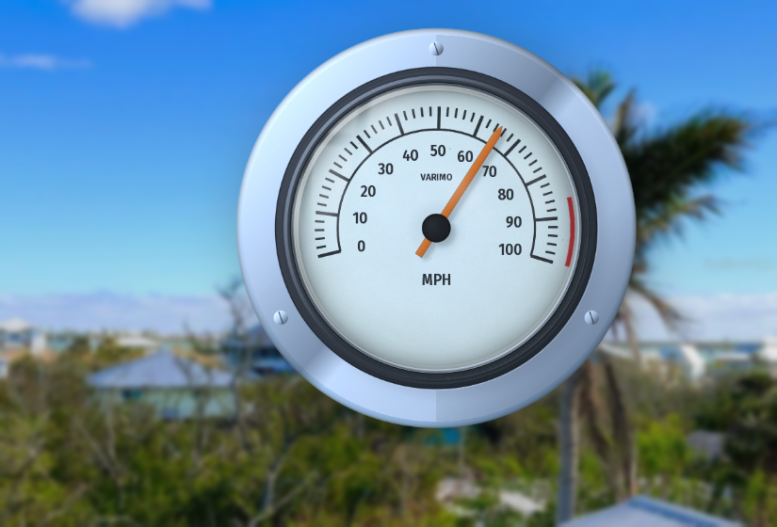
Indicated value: 65 mph
